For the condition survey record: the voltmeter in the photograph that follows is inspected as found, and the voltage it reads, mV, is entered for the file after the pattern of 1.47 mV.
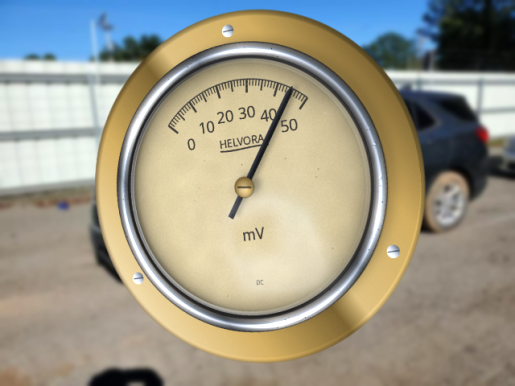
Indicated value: 45 mV
